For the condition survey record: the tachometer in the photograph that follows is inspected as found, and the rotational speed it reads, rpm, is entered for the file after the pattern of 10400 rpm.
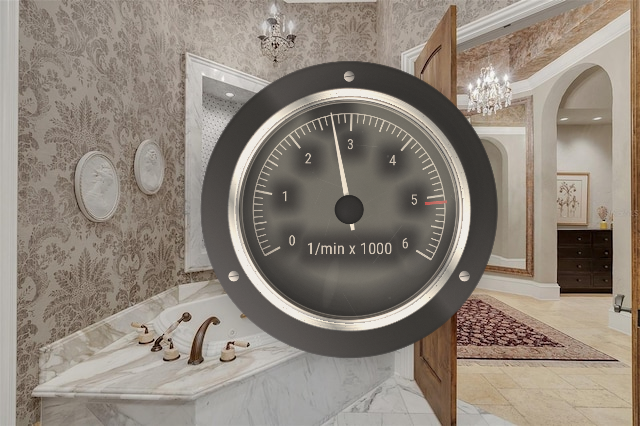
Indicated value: 2700 rpm
